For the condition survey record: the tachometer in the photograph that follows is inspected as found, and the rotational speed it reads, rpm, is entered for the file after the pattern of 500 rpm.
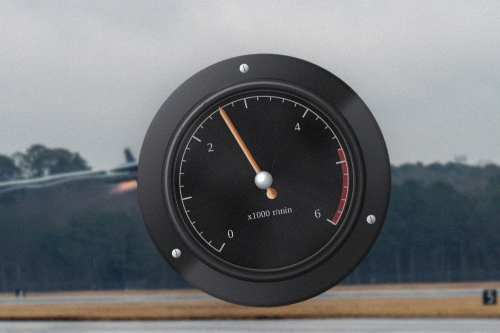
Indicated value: 2600 rpm
